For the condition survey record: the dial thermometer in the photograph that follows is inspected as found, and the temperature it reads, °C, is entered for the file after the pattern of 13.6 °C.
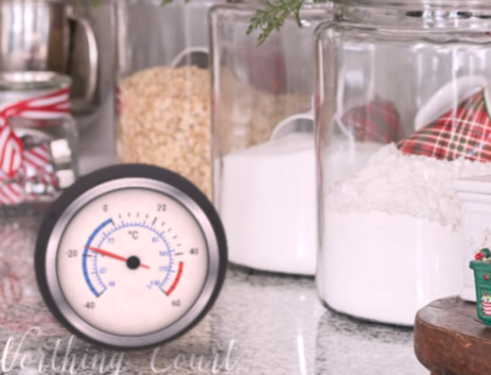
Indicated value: -16 °C
